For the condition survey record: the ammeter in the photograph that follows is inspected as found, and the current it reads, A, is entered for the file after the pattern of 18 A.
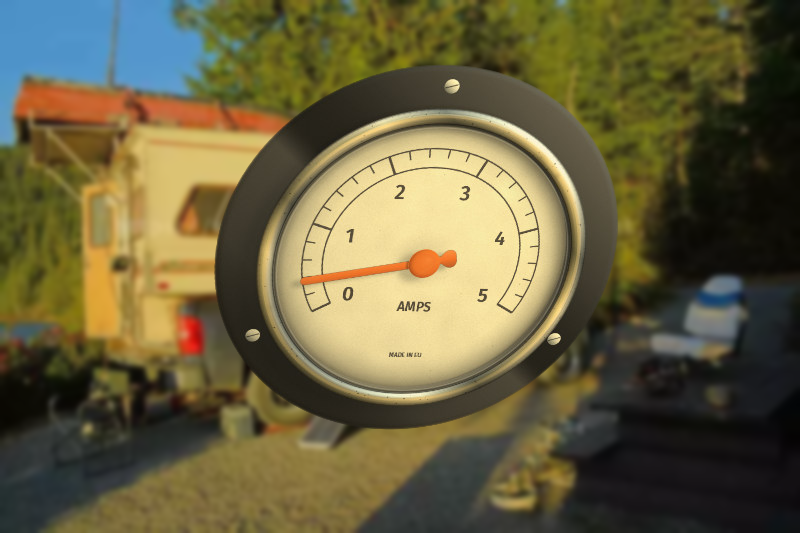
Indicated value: 0.4 A
